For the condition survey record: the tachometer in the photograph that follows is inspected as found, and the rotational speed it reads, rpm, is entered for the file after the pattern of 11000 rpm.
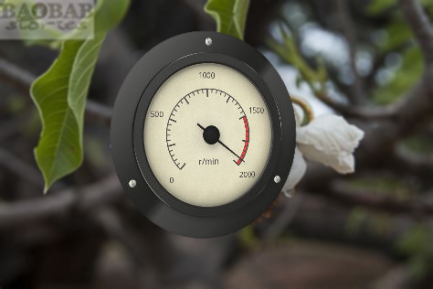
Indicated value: 1950 rpm
